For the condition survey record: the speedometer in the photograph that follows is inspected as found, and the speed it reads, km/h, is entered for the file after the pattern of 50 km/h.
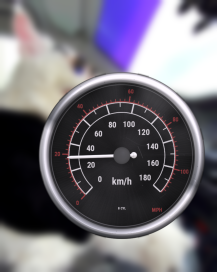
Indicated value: 30 km/h
